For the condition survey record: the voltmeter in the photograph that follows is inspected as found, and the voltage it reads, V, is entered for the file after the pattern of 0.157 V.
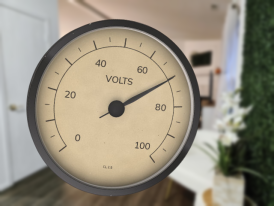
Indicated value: 70 V
